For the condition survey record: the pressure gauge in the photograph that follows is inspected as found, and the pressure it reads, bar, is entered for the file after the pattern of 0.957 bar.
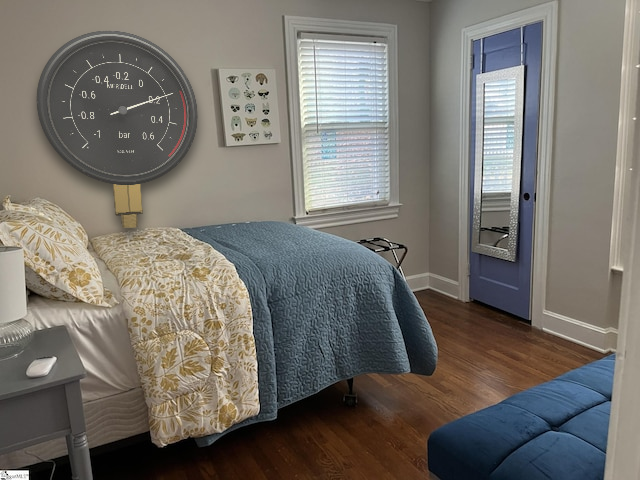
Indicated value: 0.2 bar
